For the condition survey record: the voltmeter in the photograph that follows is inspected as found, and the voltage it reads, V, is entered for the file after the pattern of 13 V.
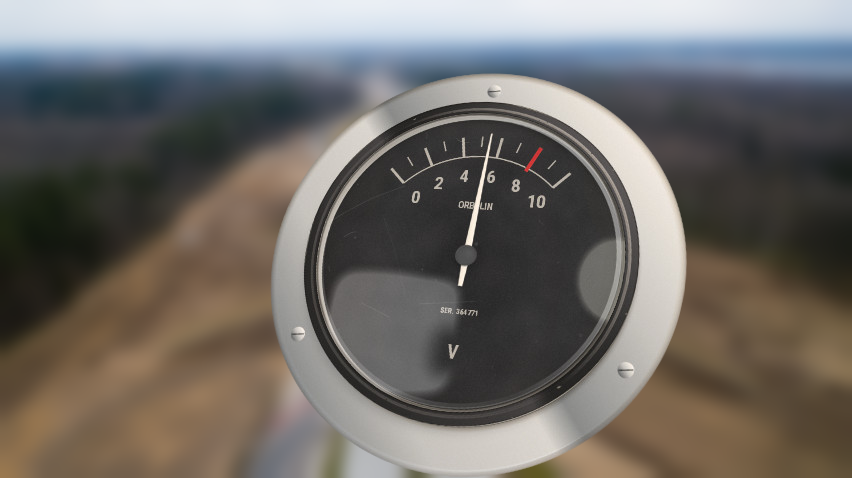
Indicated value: 5.5 V
